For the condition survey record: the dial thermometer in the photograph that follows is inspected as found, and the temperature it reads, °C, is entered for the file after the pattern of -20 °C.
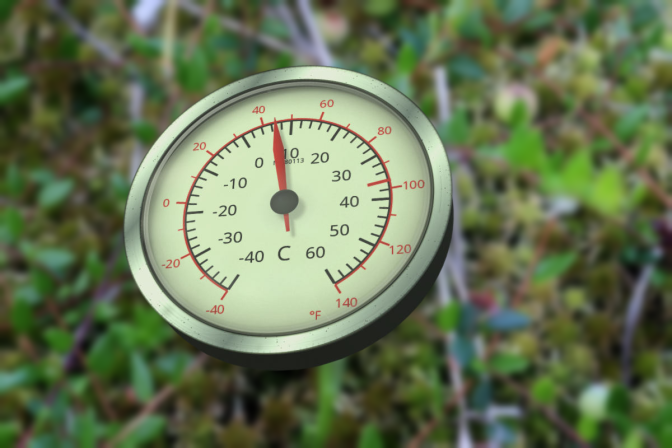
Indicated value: 7 °C
